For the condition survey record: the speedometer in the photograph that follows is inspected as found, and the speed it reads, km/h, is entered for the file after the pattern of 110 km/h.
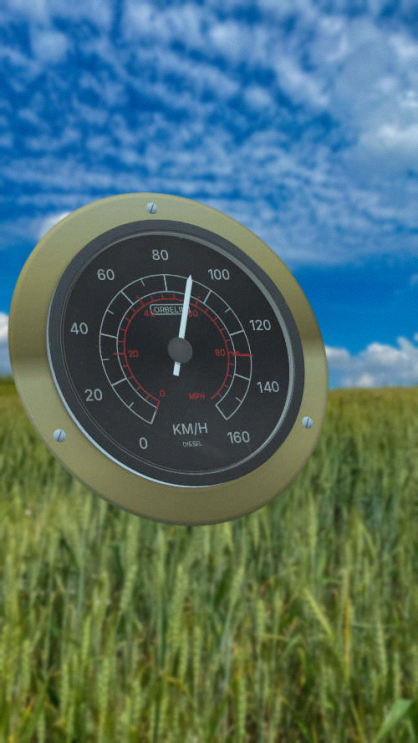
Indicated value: 90 km/h
